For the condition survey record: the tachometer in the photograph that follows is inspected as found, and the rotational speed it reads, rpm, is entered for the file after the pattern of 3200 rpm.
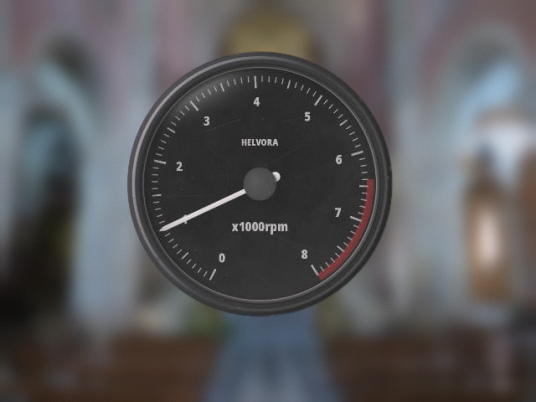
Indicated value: 1000 rpm
